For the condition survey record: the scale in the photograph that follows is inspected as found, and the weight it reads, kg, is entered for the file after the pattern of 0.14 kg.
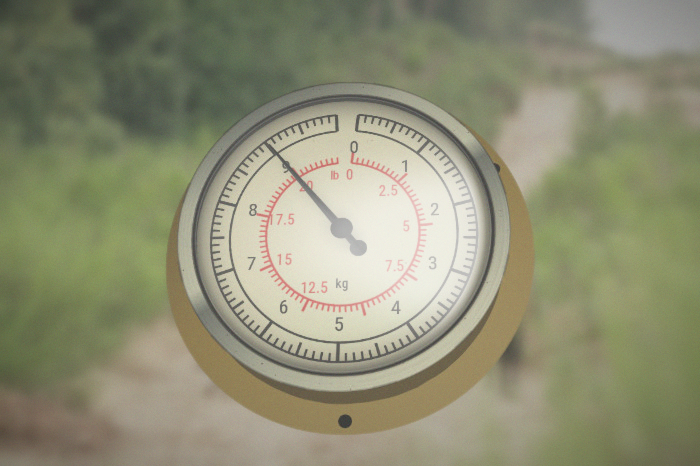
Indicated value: 9 kg
